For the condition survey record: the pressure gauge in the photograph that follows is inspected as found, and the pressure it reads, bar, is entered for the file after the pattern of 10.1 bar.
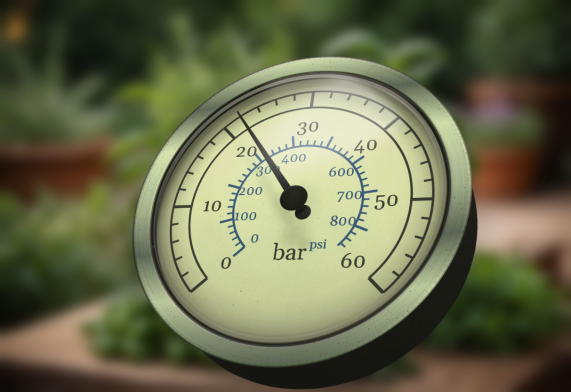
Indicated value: 22 bar
